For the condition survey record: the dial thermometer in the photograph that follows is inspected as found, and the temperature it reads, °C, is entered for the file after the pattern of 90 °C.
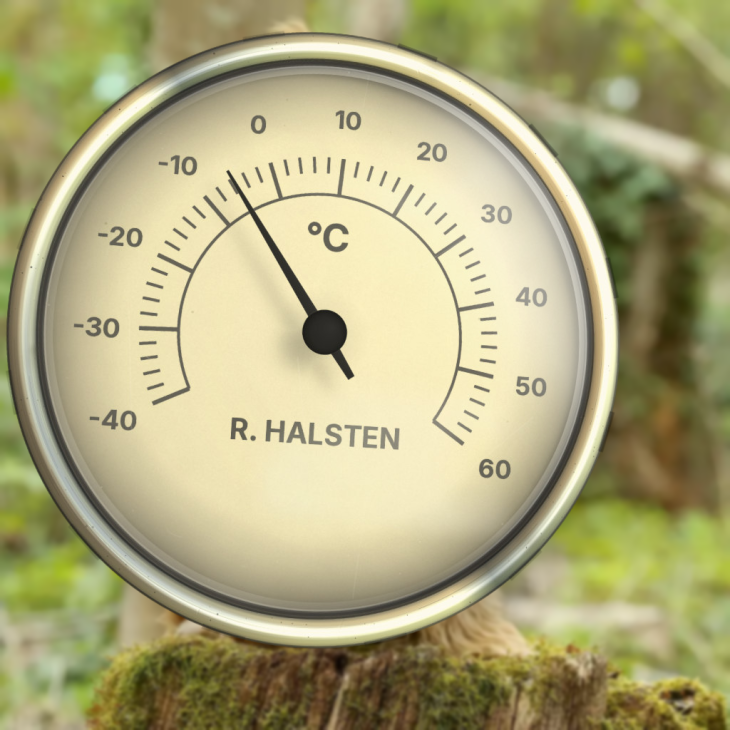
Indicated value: -6 °C
